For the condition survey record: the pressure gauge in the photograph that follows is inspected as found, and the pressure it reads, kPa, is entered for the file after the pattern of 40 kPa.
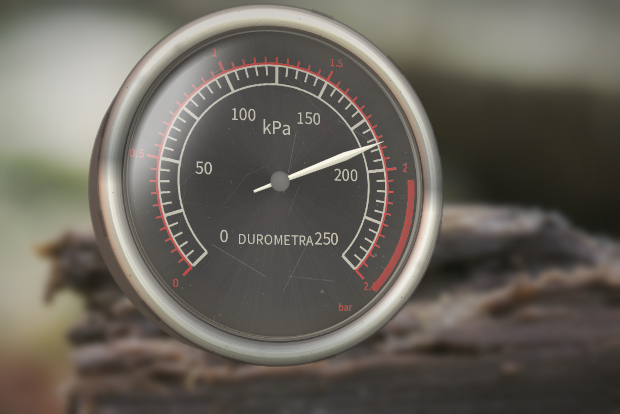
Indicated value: 187.5 kPa
